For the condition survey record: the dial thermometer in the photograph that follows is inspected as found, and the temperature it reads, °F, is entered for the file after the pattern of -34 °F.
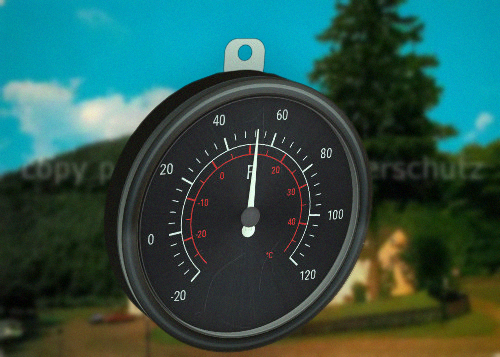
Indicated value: 52 °F
